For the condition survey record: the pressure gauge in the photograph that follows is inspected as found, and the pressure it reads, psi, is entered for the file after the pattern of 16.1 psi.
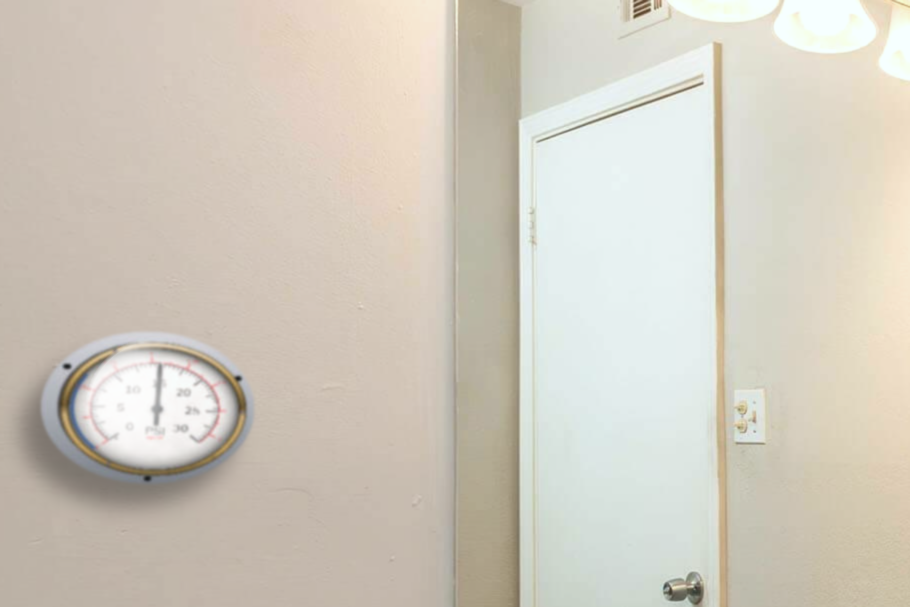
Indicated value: 15 psi
